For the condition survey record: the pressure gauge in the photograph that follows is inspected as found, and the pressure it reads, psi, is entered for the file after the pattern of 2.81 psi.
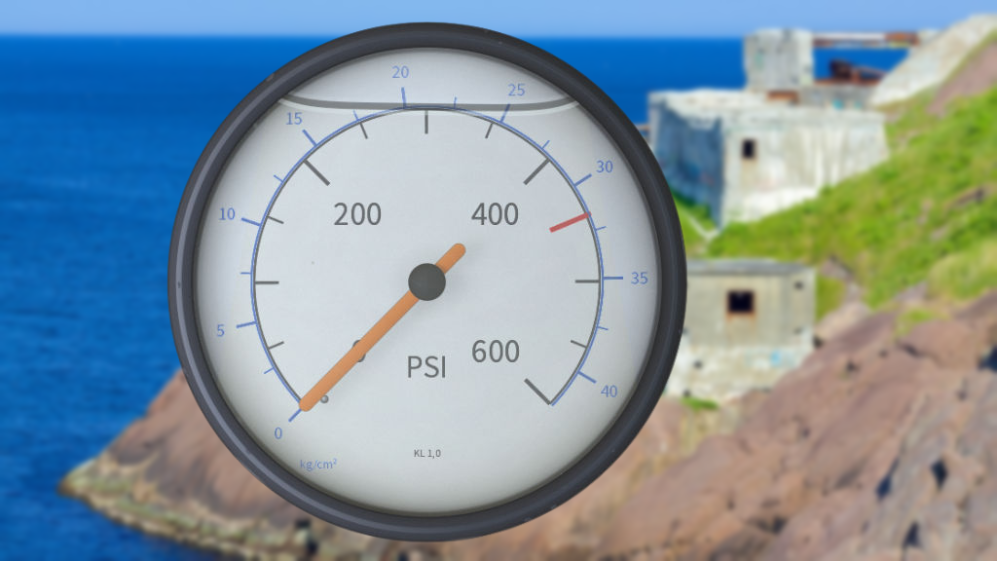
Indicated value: 0 psi
